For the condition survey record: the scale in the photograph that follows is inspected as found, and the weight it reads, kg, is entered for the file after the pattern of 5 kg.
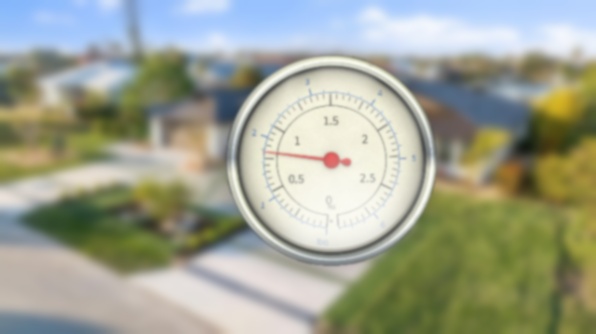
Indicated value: 0.8 kg
